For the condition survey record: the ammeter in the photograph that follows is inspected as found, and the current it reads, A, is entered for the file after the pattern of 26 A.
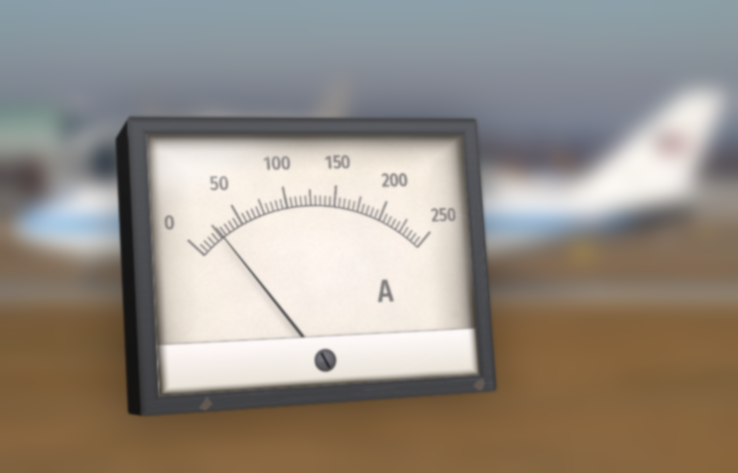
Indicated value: 25 A
